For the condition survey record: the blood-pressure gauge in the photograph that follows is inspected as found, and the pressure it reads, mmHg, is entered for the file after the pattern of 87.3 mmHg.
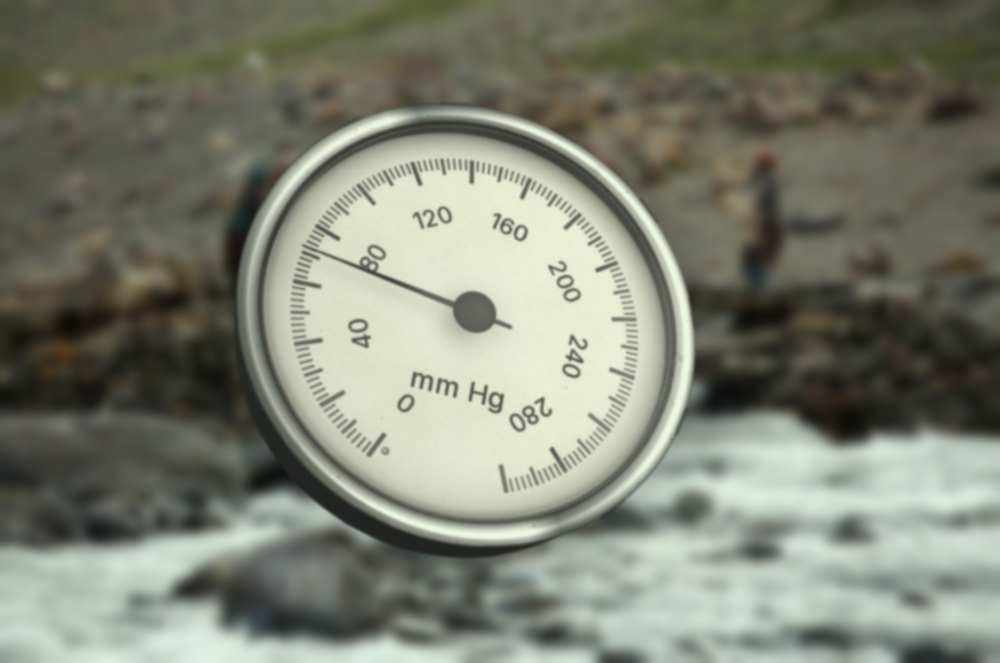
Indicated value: 70 mmHg
